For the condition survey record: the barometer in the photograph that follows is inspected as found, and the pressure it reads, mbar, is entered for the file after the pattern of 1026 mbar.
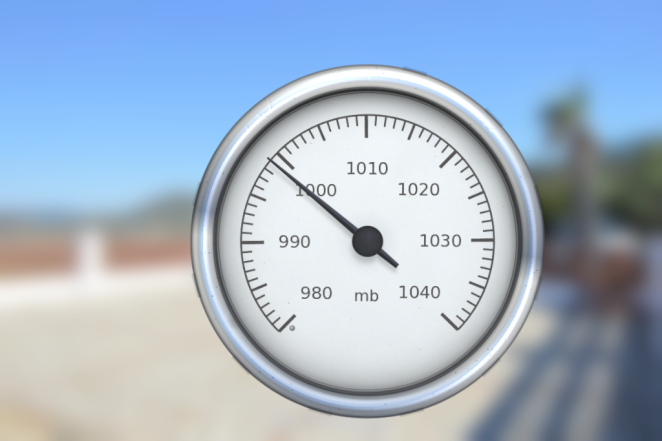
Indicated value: 999 mbar
